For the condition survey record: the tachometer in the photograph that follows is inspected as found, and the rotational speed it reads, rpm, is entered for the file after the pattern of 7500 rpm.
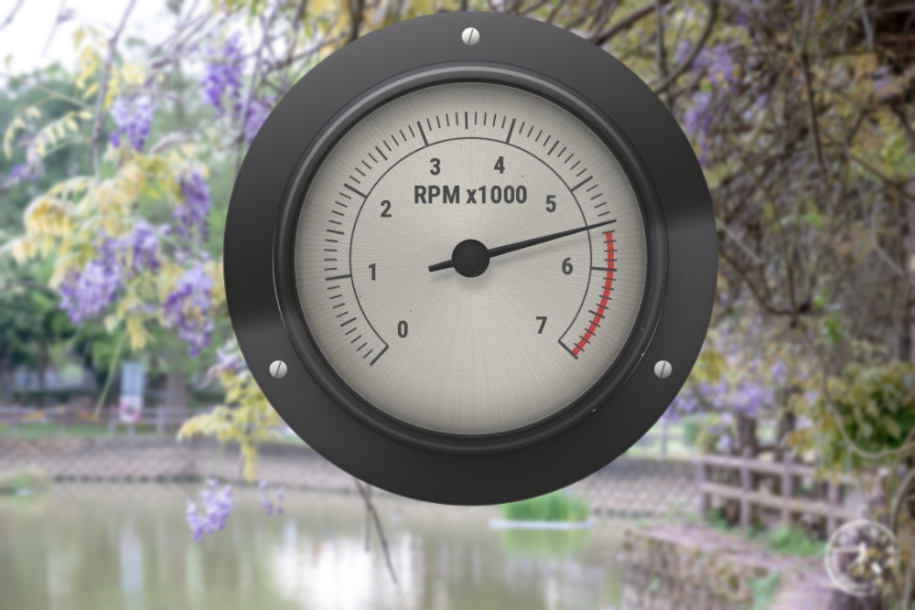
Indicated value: 5500 rpm
